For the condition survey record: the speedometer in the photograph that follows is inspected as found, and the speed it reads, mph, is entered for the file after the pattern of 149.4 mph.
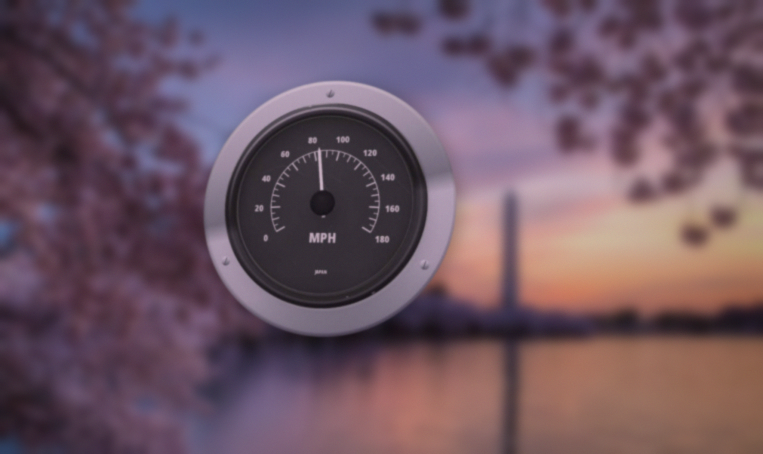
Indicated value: 85 mph
